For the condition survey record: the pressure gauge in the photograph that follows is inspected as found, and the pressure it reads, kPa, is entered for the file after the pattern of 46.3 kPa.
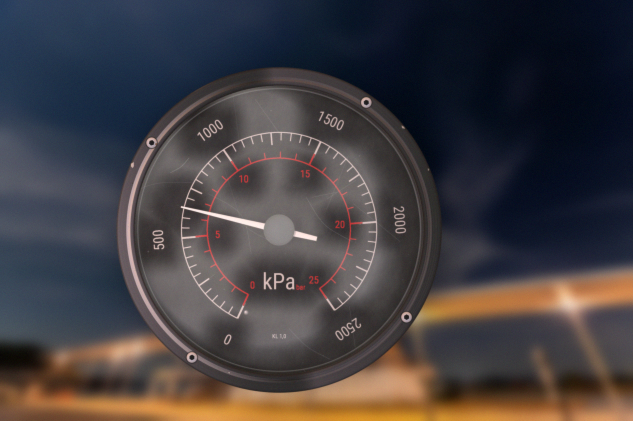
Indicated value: 650 kPa
